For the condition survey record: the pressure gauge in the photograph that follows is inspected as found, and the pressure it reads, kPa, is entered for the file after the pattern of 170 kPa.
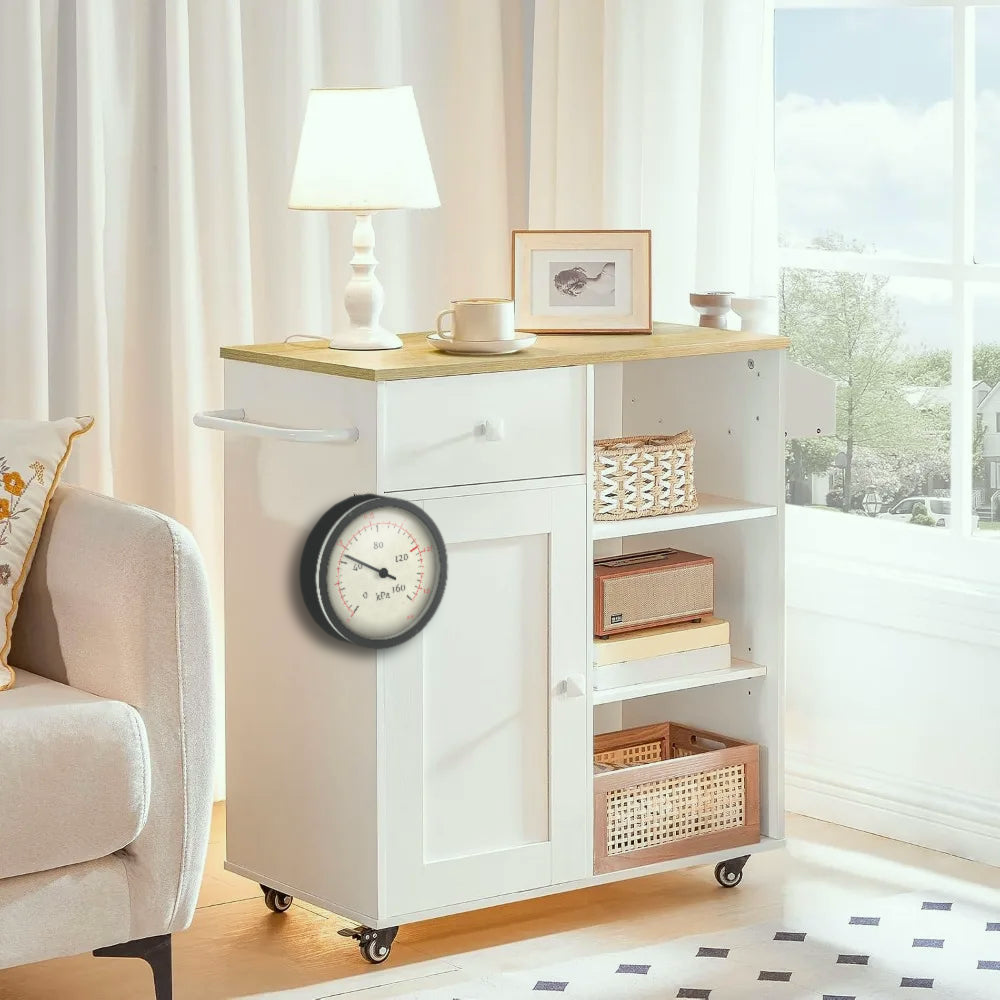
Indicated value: 45 kPa
